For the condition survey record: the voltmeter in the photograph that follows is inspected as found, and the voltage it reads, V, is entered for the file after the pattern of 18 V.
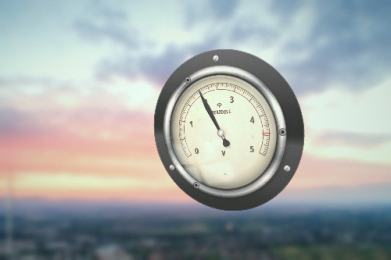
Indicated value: 2 V
